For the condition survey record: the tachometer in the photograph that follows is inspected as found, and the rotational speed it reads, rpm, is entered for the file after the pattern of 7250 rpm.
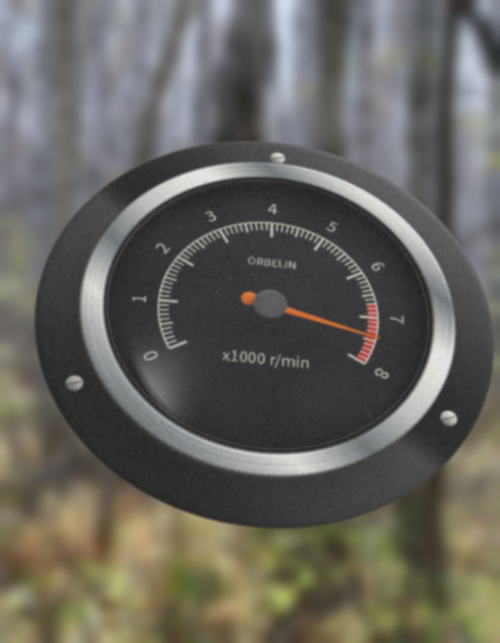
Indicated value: 7500 rpm
